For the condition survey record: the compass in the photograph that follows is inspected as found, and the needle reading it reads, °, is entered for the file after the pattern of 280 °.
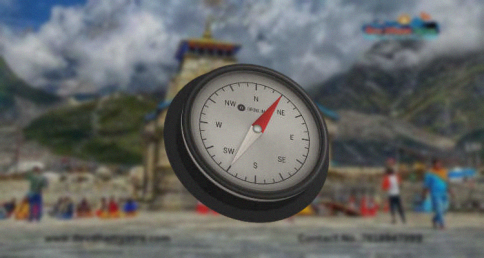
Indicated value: 30 °
